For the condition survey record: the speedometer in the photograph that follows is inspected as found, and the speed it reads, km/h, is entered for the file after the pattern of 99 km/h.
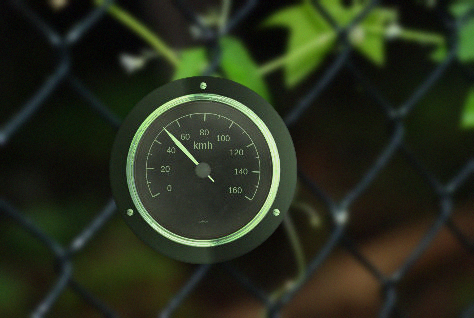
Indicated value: 50 km/h
